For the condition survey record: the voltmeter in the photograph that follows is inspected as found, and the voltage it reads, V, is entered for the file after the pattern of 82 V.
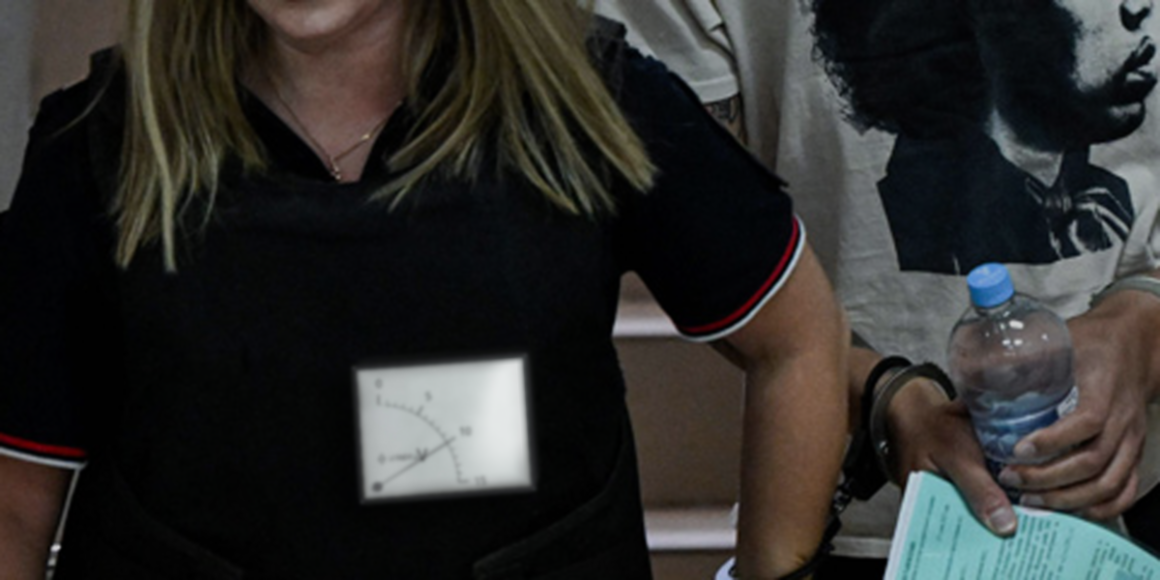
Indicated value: 10 V
